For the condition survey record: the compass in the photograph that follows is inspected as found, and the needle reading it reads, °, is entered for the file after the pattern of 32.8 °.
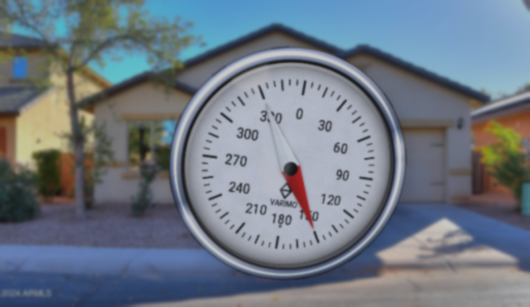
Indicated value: 150 °
